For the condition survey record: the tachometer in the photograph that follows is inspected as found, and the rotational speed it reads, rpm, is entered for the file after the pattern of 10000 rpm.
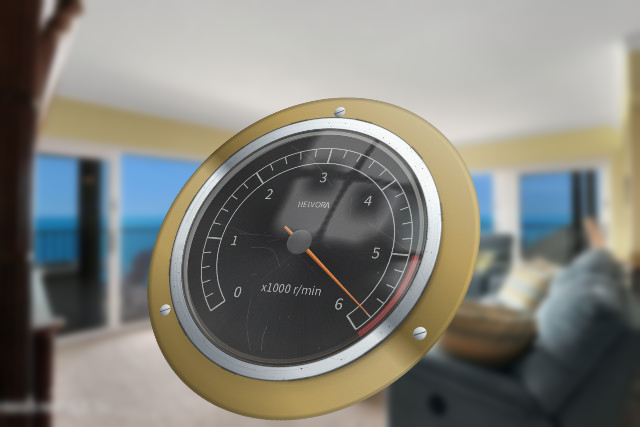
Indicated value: 5800 rpm
